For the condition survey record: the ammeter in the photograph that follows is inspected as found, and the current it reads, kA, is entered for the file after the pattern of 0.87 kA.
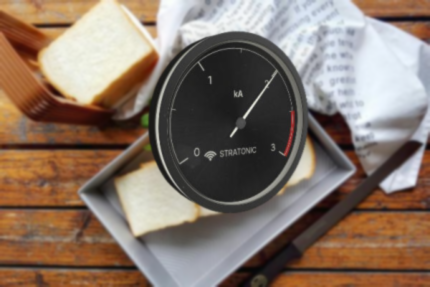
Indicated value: 2 kA
